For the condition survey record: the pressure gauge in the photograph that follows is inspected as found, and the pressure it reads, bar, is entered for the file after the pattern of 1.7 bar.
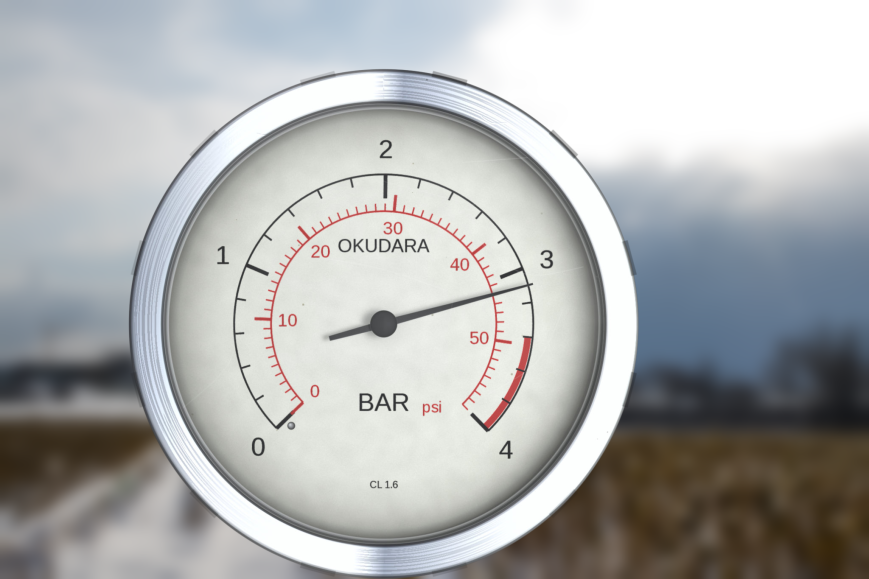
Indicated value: 3.1 bar
